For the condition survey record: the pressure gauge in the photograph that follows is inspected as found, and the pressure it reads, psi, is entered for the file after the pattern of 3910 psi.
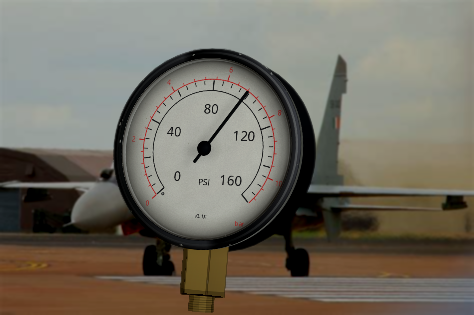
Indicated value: 100 psi
